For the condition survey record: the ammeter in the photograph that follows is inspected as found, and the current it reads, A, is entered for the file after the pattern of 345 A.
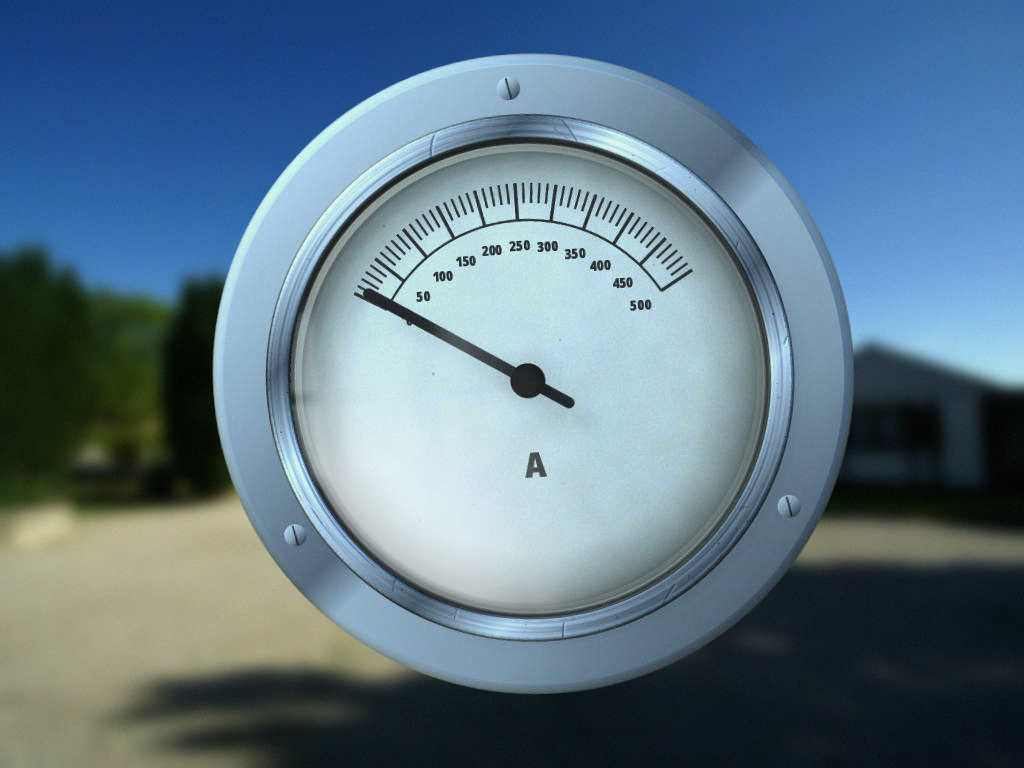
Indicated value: 10 A
